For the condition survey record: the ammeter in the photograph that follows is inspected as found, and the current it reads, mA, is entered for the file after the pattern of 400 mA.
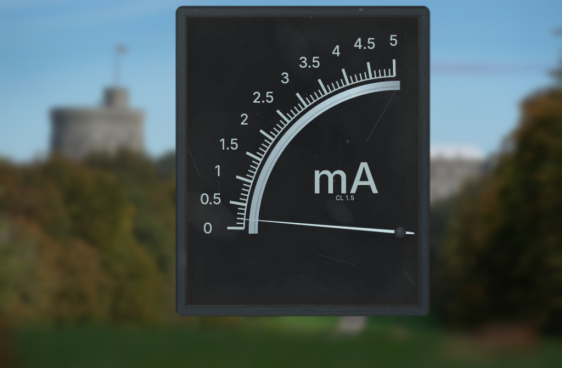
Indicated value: 0.2 mA
